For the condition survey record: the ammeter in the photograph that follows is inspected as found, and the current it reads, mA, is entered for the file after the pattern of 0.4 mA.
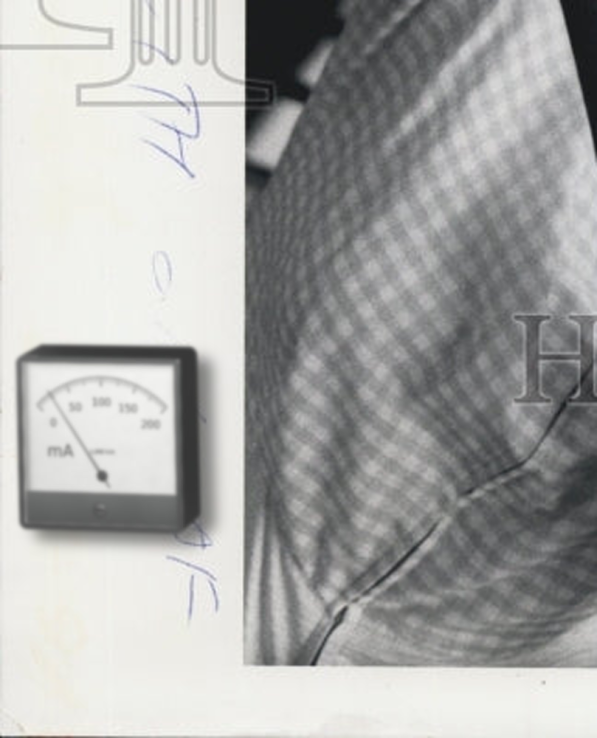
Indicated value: 25 mA
